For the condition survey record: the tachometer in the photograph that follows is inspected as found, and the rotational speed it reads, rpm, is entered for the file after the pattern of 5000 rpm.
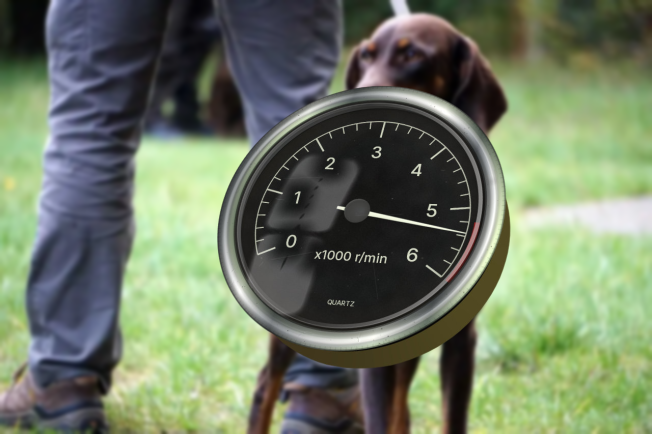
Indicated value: 5400 rpm
